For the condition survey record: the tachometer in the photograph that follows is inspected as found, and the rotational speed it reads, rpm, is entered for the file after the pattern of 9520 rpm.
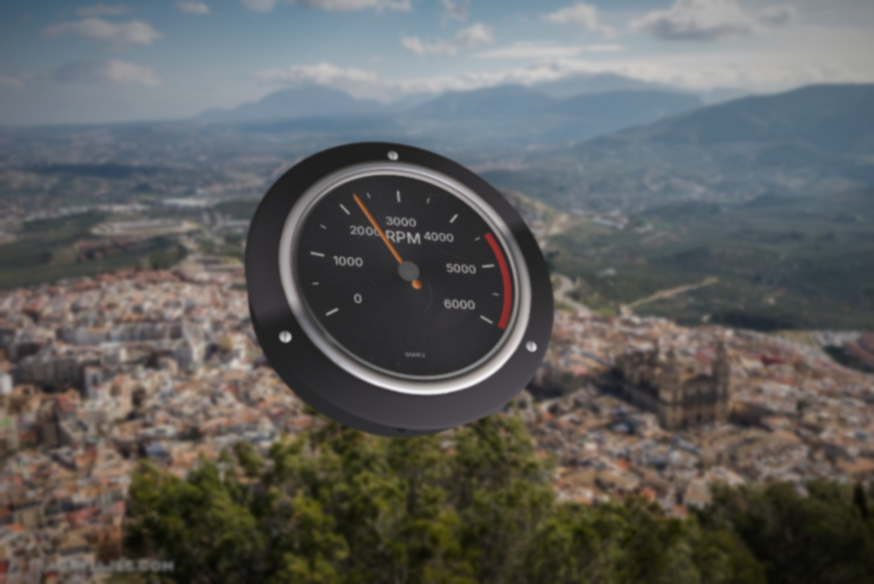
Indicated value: 2250 rpm
